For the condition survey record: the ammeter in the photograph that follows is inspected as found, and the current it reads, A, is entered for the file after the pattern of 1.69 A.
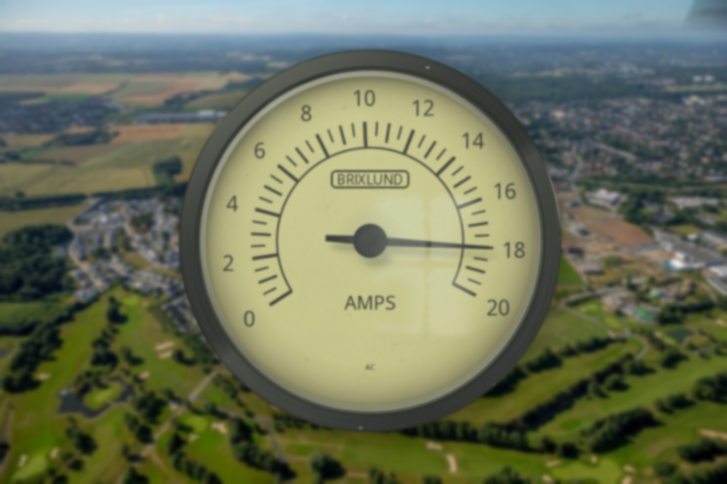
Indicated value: 18 A
